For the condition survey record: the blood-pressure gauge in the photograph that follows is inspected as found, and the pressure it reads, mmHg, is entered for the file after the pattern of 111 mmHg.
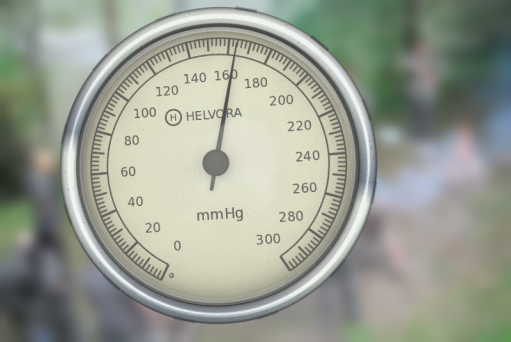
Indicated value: 164 mmHg
